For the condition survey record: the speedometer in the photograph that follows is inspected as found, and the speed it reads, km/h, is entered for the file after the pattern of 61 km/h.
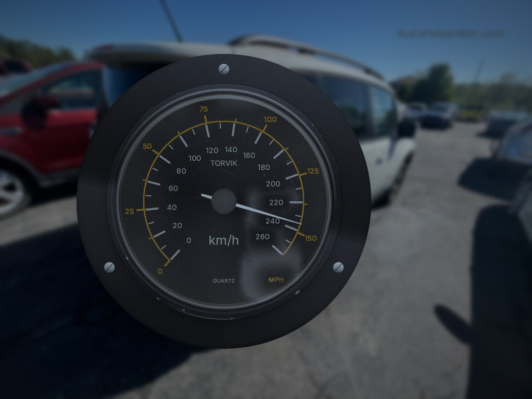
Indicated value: 235 km/h
